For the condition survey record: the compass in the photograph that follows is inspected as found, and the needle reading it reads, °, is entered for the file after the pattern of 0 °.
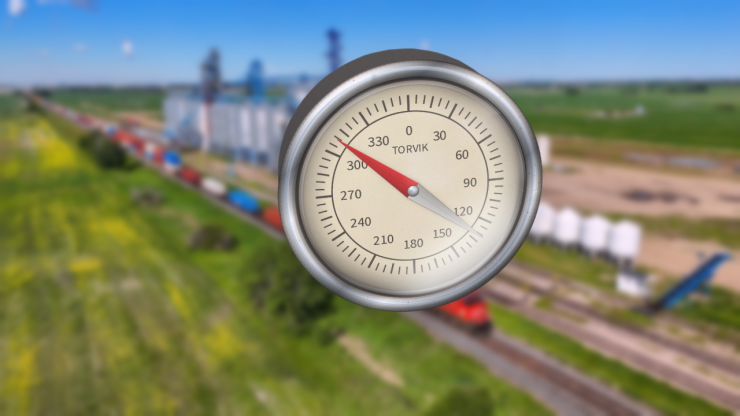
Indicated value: 310 °
